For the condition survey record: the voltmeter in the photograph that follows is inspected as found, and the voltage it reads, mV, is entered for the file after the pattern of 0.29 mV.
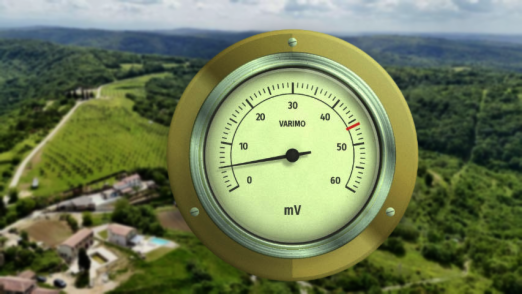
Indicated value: 5 mV
